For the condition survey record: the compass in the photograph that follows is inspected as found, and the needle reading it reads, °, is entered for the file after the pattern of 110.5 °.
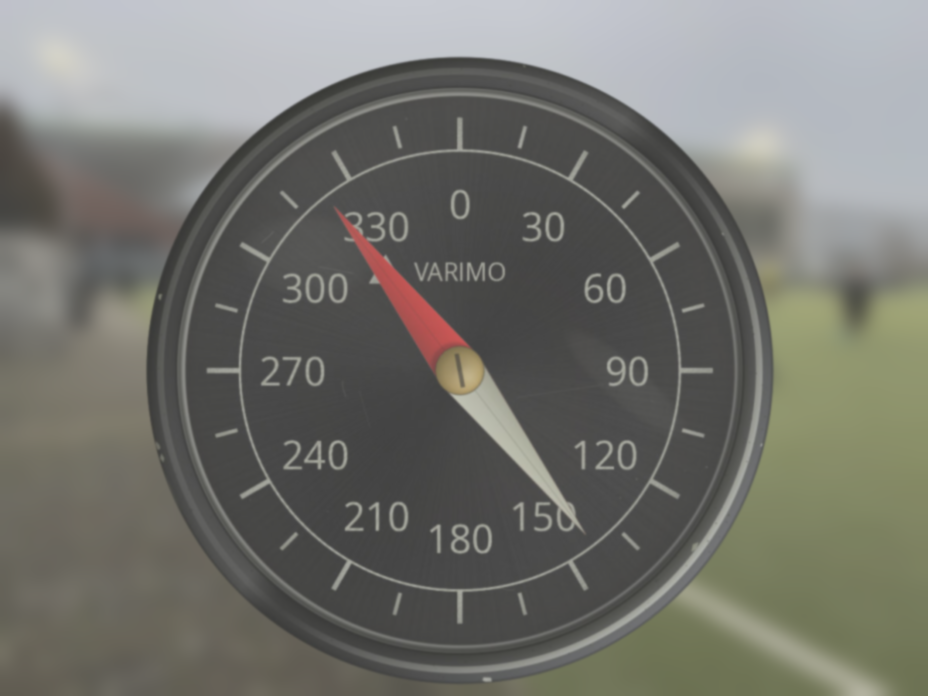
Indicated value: 322.5 °
